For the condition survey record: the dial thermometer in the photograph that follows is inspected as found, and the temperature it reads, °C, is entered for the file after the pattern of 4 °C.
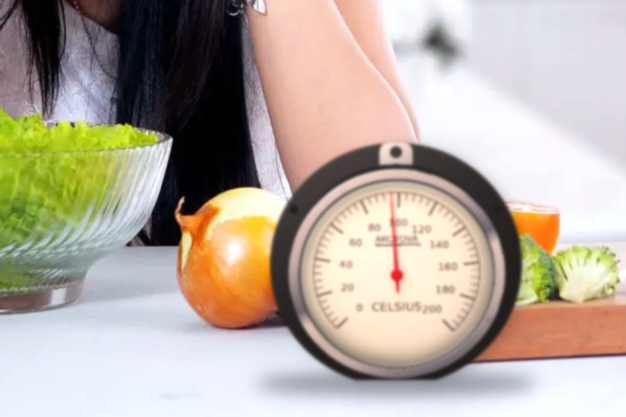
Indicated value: 96 °C
